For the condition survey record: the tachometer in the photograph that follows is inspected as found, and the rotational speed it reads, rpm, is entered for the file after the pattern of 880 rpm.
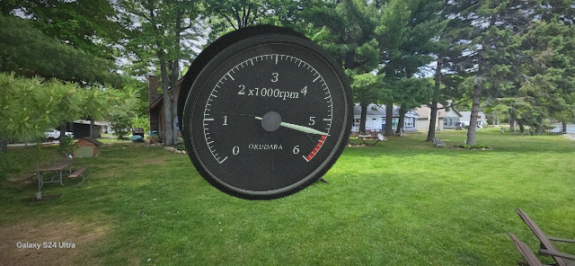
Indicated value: 5300 rpm
